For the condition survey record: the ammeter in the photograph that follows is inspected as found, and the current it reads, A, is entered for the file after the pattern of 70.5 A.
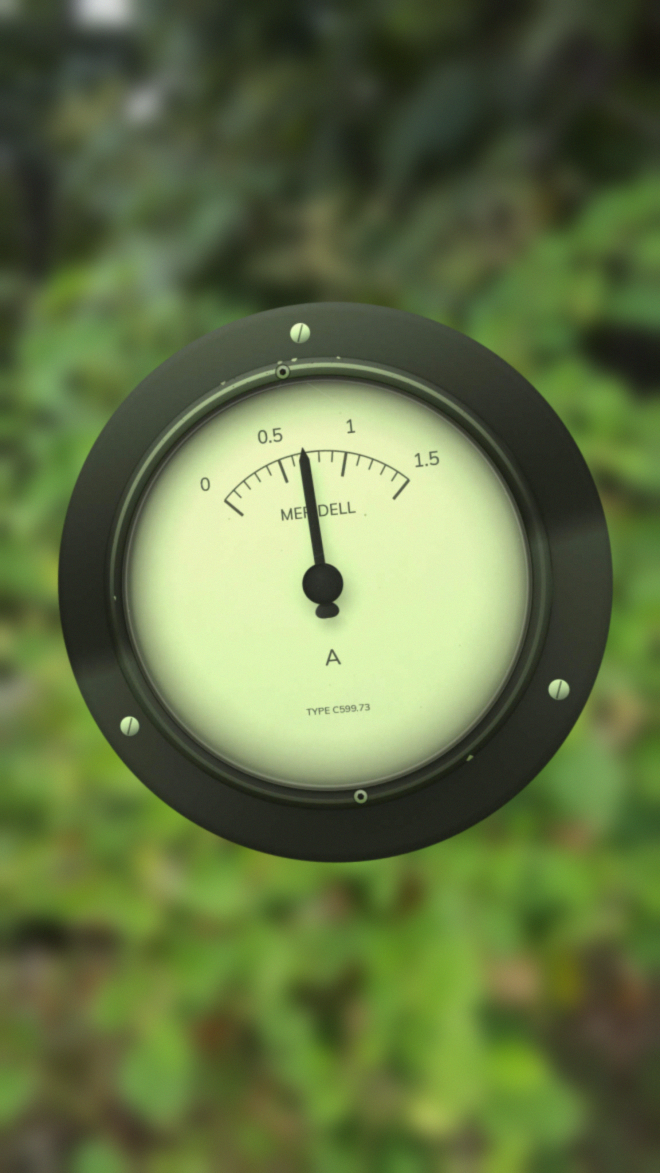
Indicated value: 0.7 A
